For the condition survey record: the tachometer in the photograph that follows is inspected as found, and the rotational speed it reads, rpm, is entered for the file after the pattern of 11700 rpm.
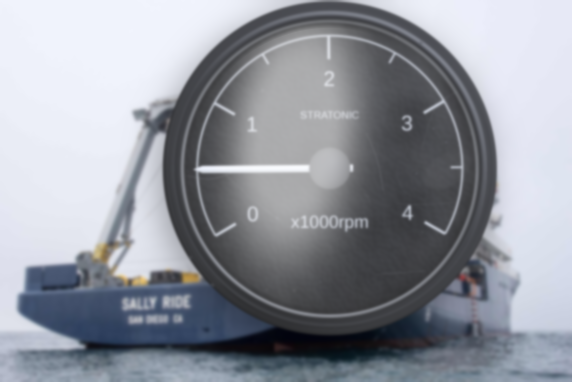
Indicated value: 500 rpm
